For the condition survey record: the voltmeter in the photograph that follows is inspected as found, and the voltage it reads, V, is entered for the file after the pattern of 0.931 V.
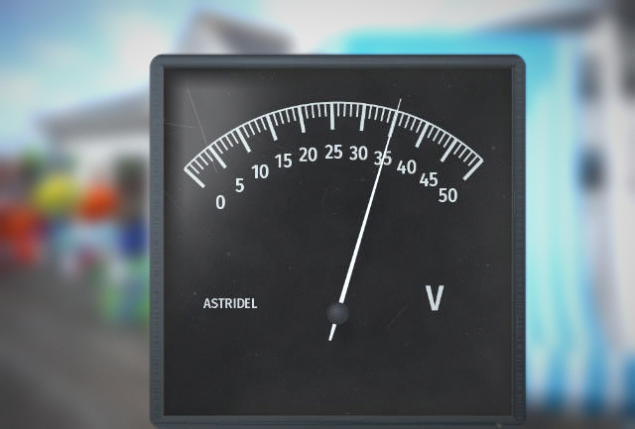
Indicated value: 35 V
